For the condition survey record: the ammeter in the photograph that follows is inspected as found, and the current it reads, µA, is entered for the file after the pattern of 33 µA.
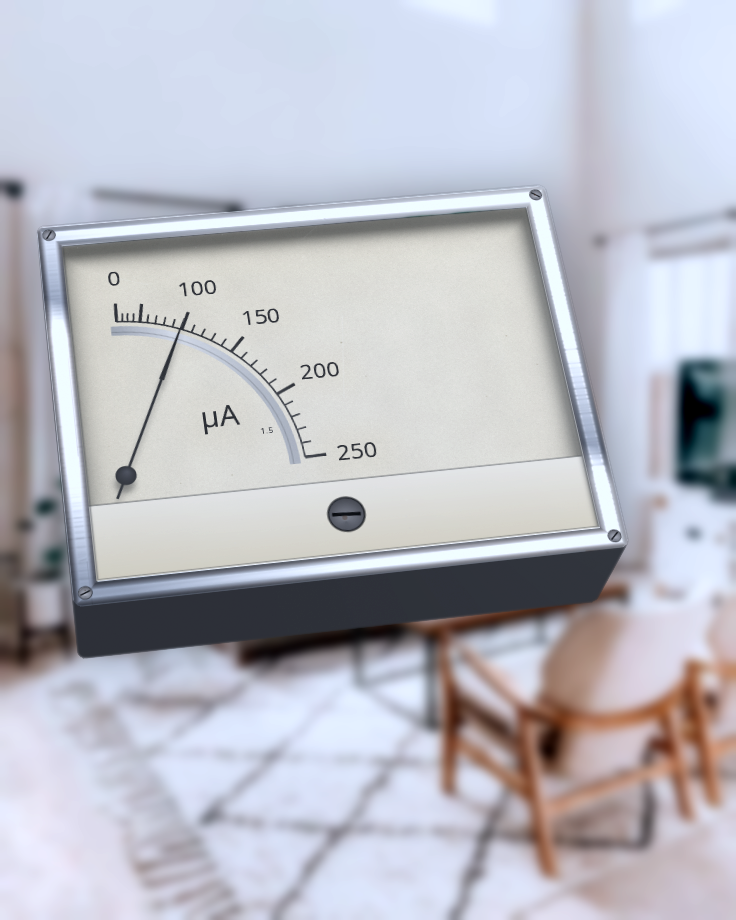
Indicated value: 100 µA
